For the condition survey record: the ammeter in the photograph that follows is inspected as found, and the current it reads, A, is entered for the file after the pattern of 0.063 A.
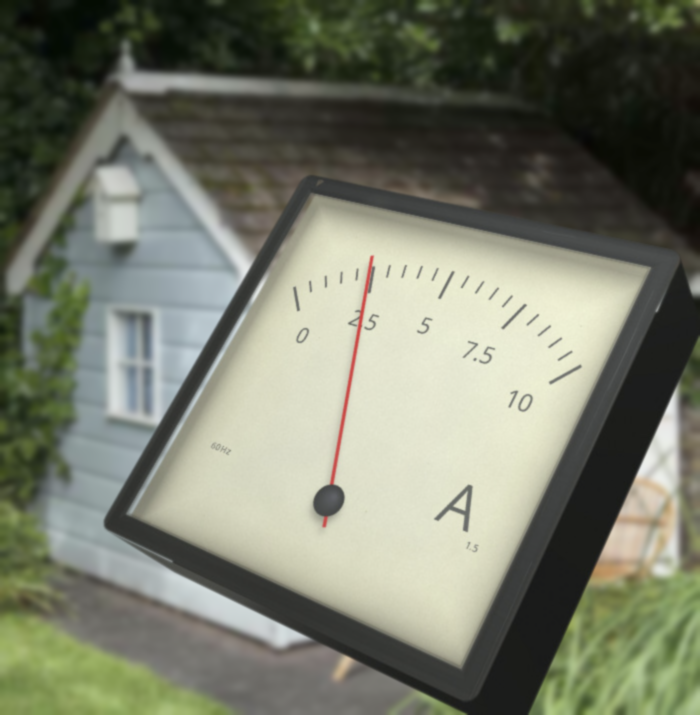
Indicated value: 2.5 A
